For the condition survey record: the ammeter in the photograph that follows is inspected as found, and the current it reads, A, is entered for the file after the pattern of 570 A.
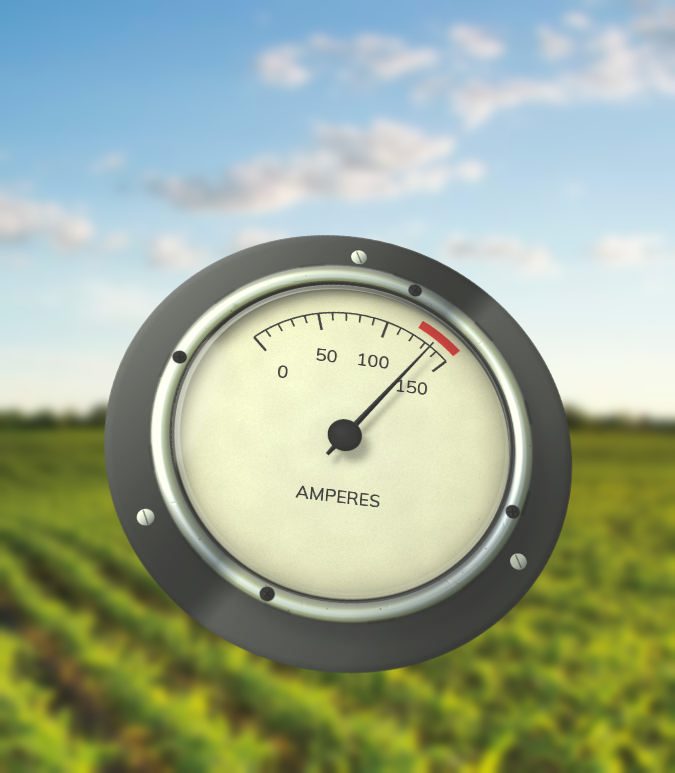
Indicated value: 135 A
